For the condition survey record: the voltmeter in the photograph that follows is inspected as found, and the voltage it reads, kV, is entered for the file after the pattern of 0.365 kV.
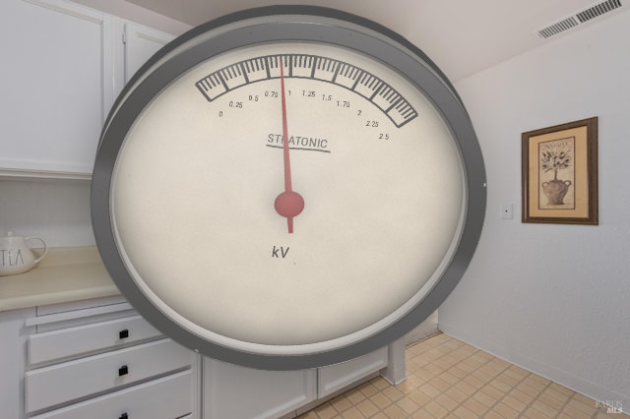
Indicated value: 0.9 kV
